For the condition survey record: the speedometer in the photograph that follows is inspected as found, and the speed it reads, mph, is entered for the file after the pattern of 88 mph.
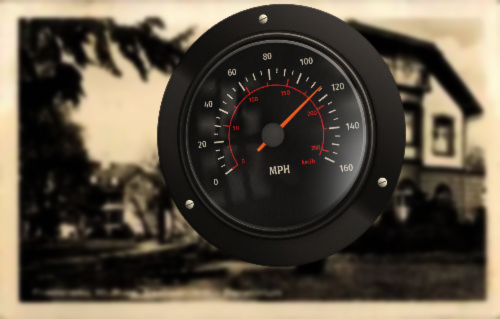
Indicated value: 115 mph
